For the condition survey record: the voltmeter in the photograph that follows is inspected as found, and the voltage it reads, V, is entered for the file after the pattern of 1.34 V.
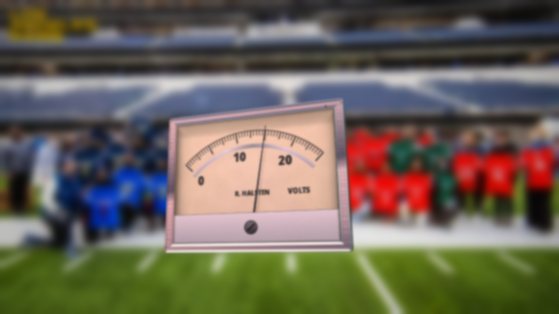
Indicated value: 15 V
